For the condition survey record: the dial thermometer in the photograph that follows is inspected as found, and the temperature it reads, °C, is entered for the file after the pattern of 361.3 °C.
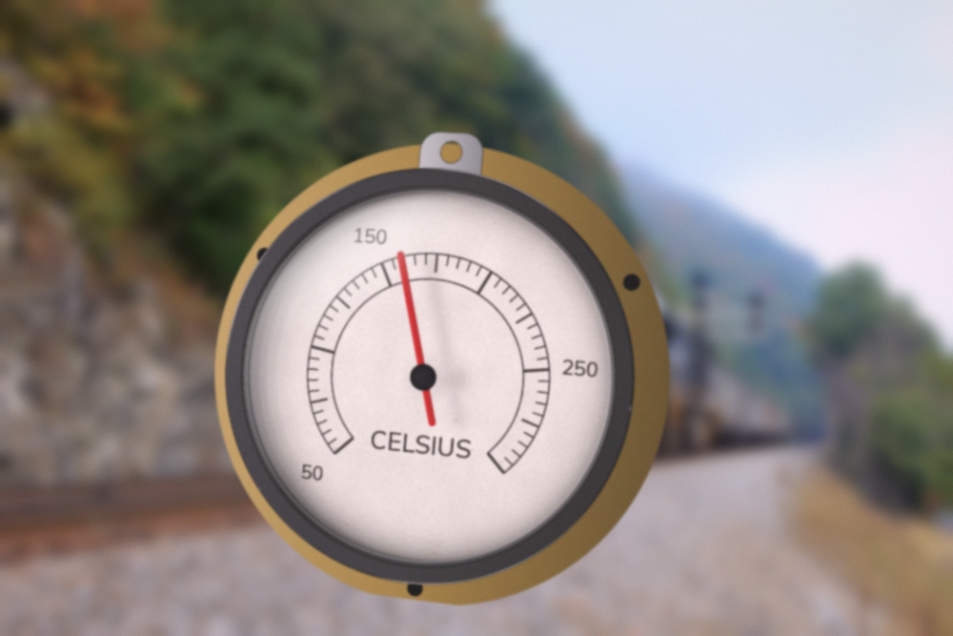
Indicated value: 160 °C
